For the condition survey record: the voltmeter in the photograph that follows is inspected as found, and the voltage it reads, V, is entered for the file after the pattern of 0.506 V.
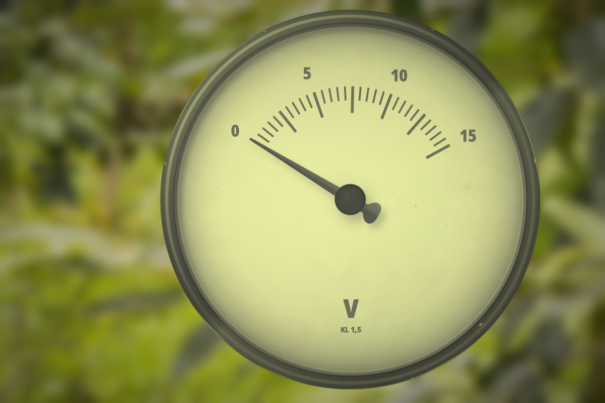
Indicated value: 0 V
